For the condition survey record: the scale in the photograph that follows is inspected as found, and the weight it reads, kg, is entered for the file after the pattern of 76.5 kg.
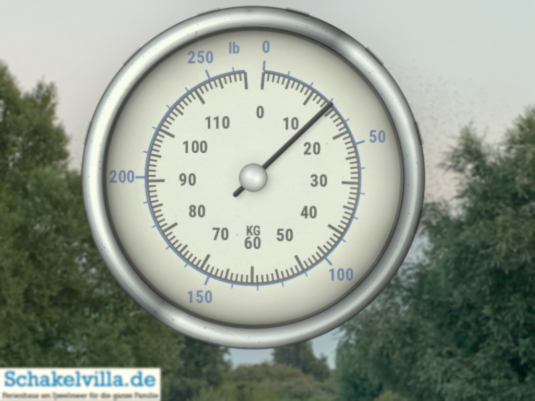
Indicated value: 14 kg
